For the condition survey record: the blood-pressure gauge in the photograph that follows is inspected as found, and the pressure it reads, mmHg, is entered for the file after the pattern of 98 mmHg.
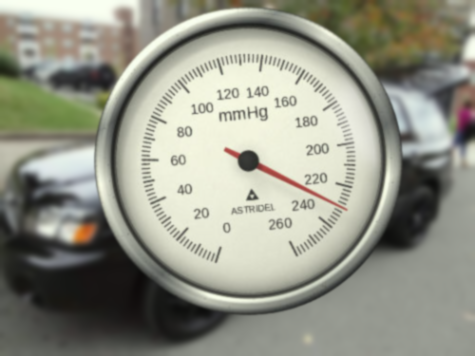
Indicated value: 230 mmHg
